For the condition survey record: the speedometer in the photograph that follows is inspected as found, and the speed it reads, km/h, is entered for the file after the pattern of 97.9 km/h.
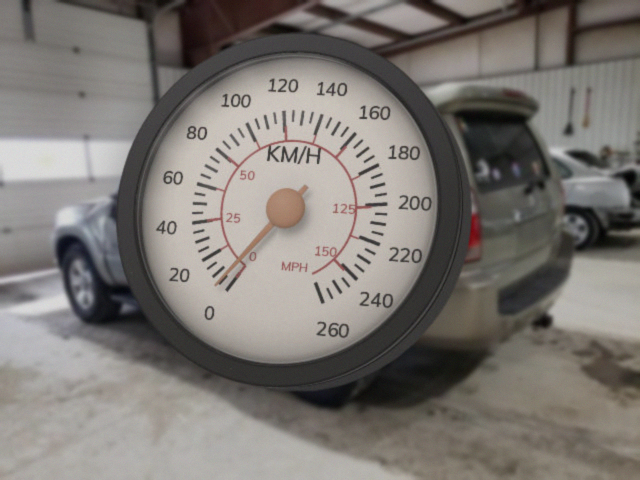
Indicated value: 5 km/h
